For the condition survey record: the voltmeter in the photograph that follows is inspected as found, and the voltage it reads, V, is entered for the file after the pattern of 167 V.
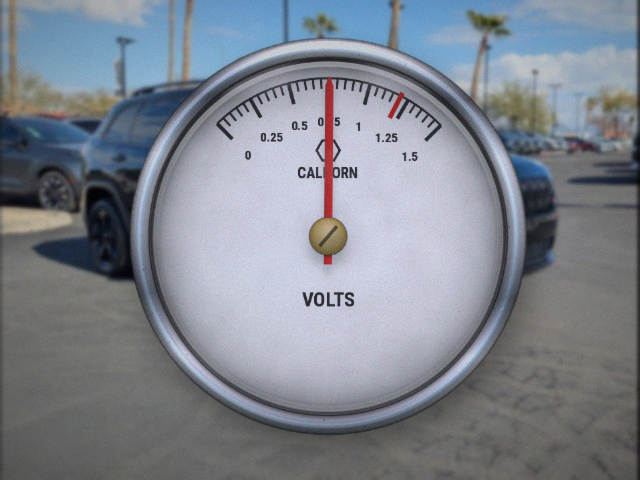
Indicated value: 0.75 V
